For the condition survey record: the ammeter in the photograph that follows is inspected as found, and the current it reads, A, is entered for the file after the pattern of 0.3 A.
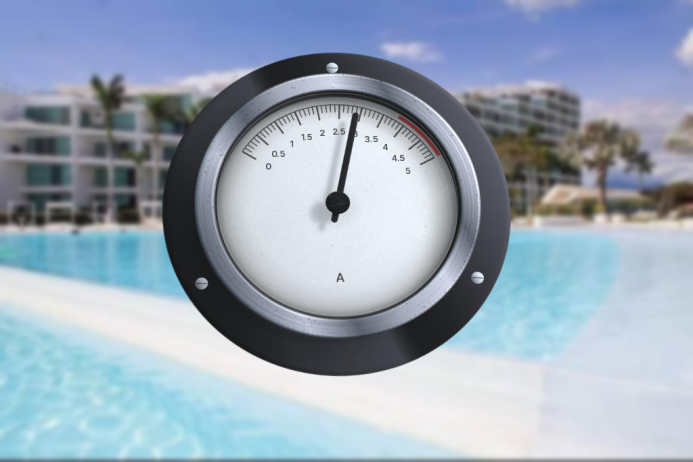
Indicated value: 2.9 A
